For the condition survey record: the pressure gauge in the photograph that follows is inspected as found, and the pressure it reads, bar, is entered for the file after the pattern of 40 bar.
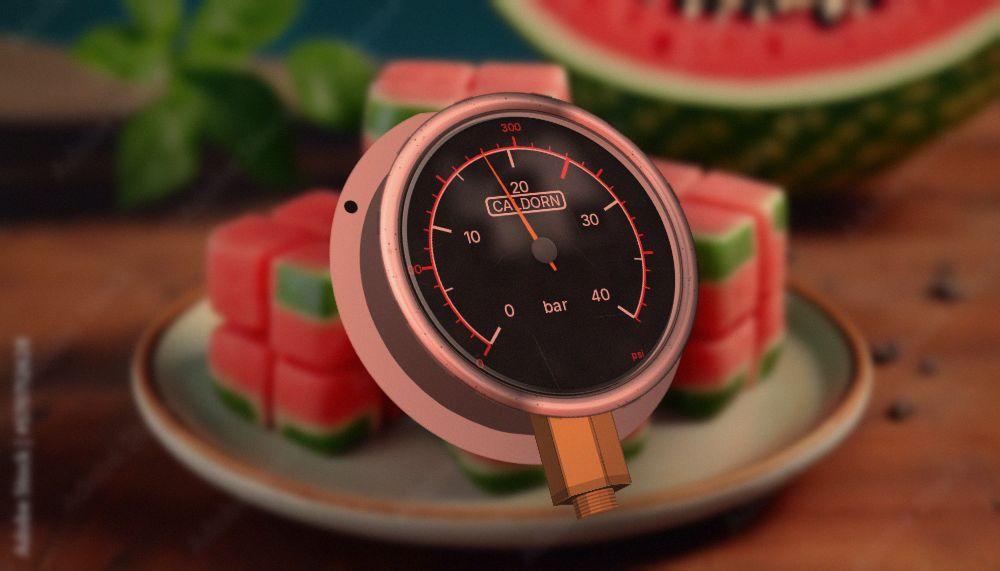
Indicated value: 17.5 bar
